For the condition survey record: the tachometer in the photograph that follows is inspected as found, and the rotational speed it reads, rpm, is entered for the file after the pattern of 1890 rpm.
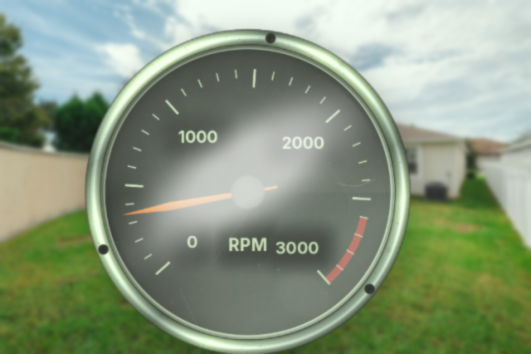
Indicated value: 350 rpm
